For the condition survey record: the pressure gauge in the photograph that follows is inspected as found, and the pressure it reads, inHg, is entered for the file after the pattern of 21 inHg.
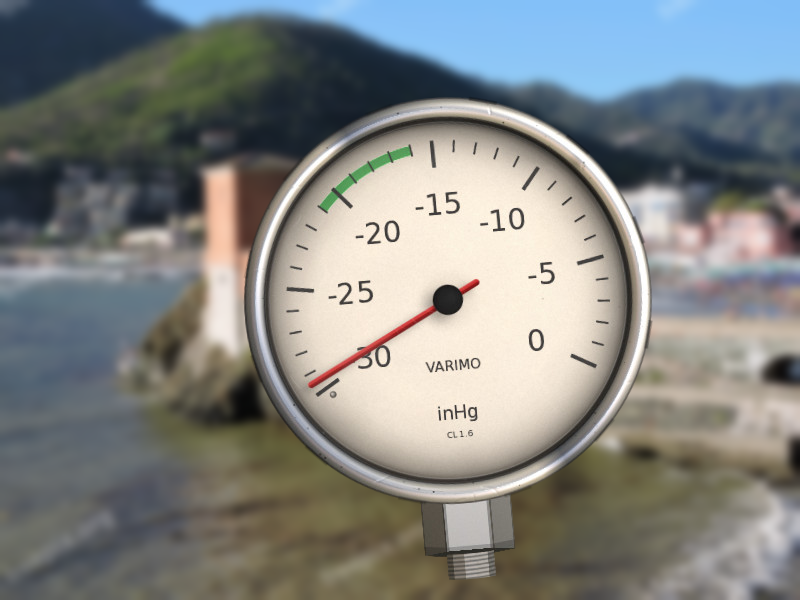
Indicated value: -29.5 inHg
